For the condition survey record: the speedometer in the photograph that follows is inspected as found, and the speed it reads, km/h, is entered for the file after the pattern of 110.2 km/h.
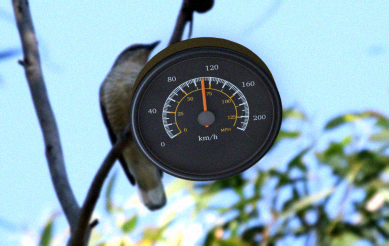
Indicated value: 110 km/h
